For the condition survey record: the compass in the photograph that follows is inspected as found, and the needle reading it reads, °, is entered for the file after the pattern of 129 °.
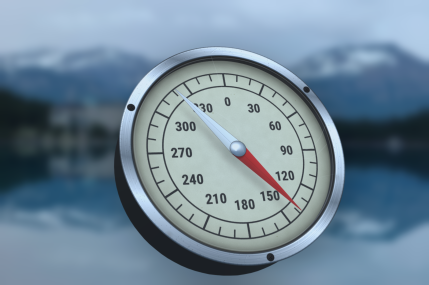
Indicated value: 140 °
